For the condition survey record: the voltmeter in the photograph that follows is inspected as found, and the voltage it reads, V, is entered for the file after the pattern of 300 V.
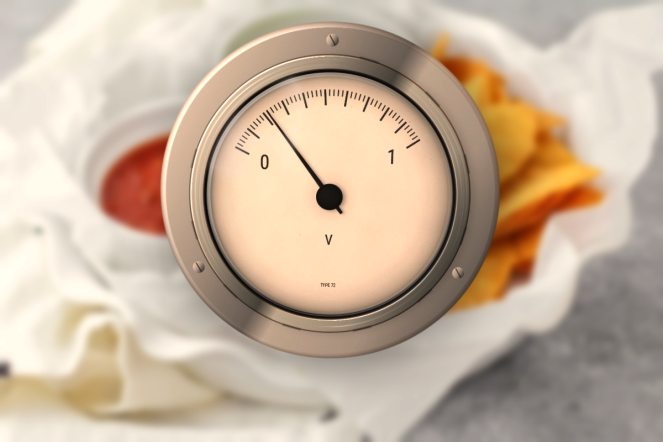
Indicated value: 0.22 V
